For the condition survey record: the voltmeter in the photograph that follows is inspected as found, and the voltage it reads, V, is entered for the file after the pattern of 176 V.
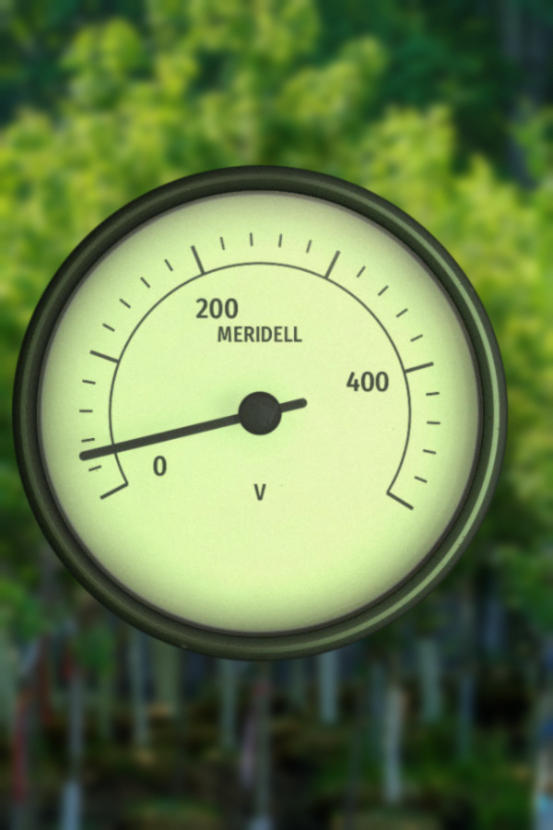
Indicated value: 30 V
